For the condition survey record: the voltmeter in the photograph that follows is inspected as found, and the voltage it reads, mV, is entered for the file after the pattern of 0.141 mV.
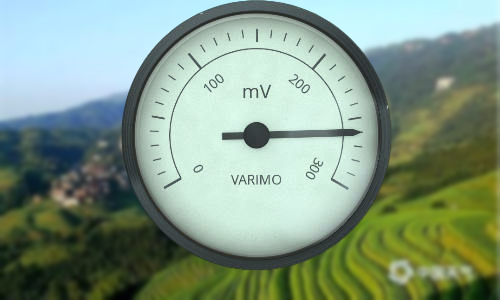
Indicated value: 260 mV
